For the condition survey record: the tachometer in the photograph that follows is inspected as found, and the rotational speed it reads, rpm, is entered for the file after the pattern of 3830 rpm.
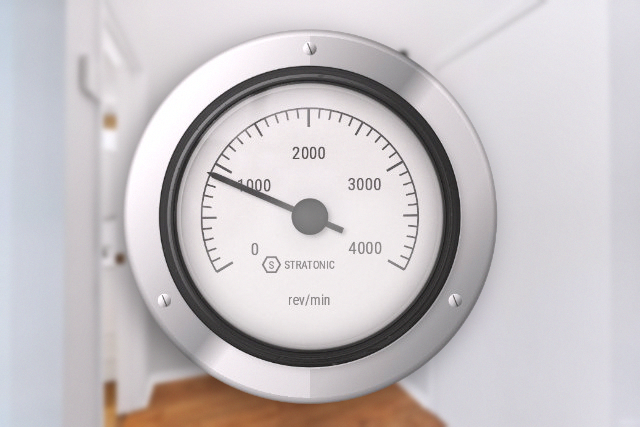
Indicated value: 900 rpm
